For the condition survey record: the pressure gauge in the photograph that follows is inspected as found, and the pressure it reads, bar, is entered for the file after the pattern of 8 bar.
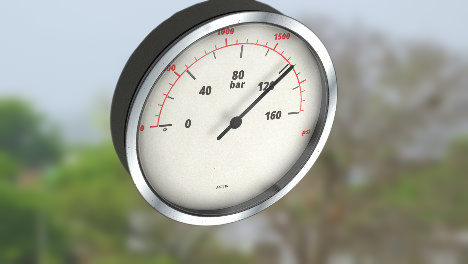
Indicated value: 120 bar
